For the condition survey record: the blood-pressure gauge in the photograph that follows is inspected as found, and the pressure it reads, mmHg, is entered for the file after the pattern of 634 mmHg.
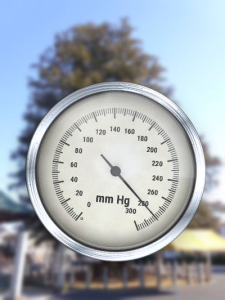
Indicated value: 280 mmHg
